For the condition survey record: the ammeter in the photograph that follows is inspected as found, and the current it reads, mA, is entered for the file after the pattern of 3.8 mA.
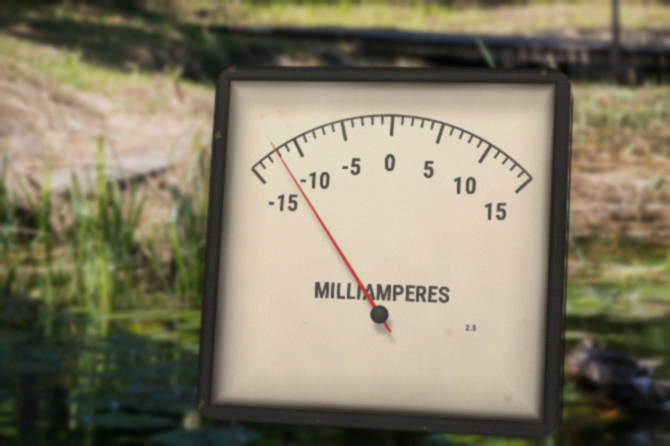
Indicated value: -12 mA
